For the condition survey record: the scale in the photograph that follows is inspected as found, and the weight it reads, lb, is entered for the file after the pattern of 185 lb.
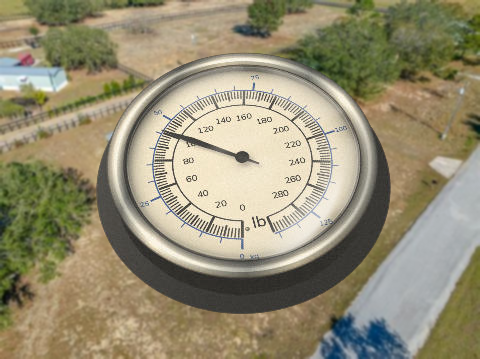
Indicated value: 100 lb
